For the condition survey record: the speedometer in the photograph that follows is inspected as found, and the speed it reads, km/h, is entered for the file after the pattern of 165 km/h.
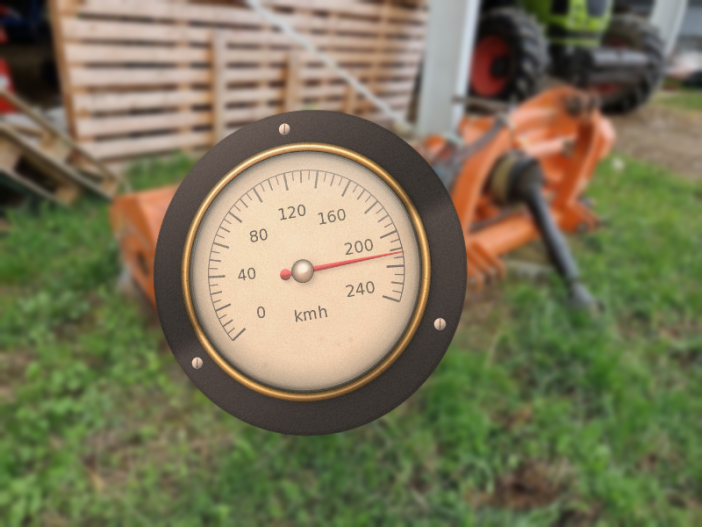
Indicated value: 212.5 km/h
